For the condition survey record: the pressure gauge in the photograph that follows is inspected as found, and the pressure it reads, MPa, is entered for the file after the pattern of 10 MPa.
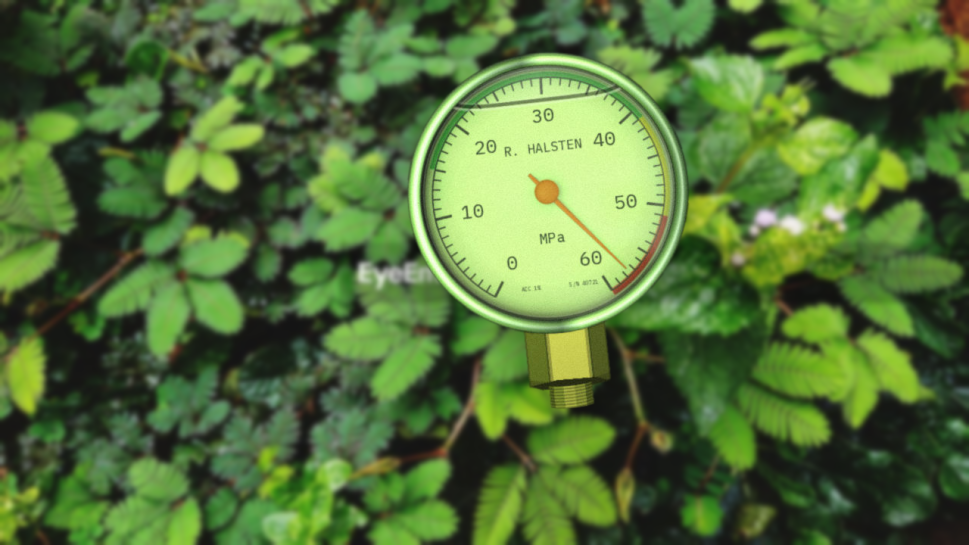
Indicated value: 57.5 MPa
